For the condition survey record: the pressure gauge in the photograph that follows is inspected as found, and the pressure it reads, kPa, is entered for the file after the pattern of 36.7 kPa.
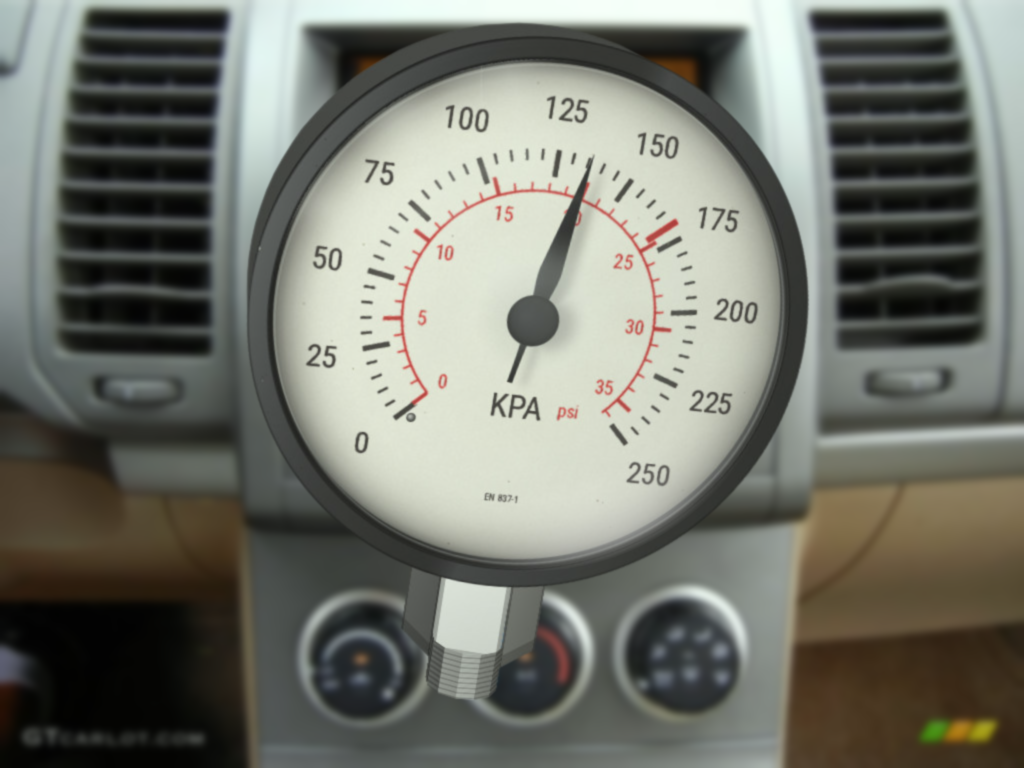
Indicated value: 135 kPa
